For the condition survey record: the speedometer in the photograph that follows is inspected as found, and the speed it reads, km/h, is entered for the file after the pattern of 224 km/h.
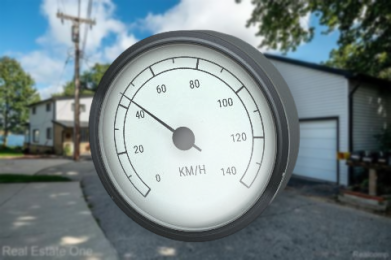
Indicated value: 45 km/h
